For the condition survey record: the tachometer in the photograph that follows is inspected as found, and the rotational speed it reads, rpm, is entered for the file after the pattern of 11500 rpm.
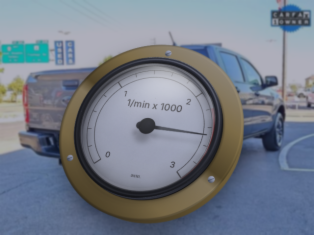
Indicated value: 2500 rpm
